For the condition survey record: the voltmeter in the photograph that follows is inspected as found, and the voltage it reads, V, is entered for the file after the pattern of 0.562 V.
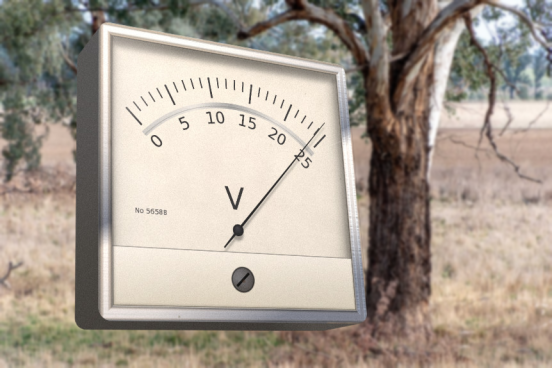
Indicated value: 24 V
